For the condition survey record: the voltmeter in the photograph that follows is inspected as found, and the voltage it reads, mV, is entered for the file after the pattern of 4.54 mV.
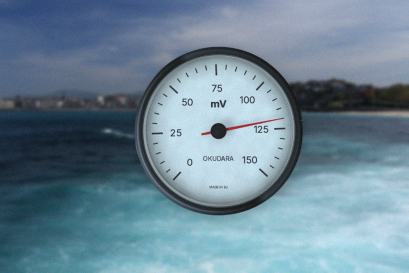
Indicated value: 120 mV
